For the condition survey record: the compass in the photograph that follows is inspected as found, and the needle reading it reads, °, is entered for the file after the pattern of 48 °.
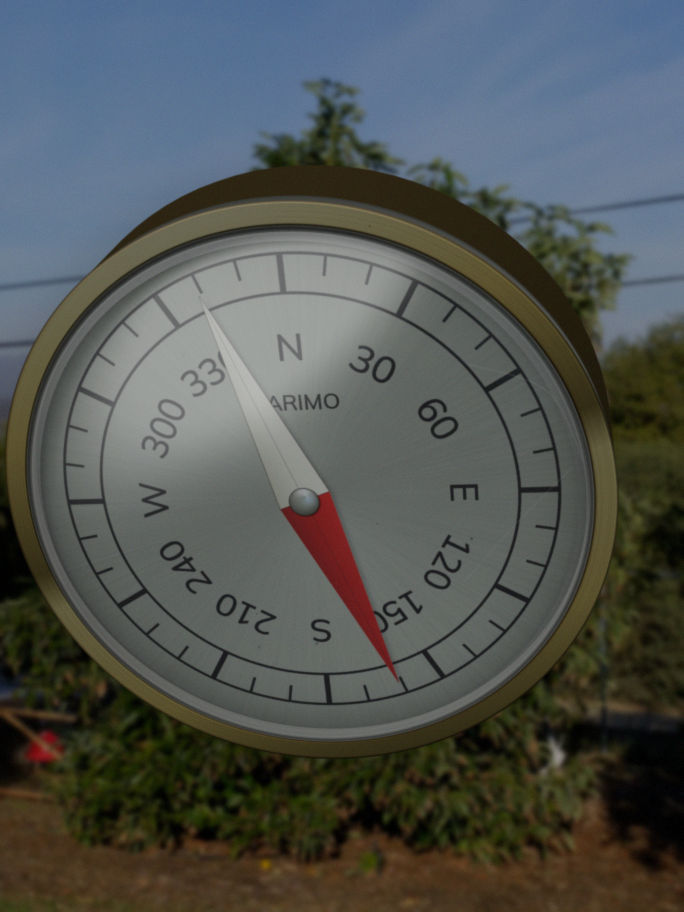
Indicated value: 160 °
